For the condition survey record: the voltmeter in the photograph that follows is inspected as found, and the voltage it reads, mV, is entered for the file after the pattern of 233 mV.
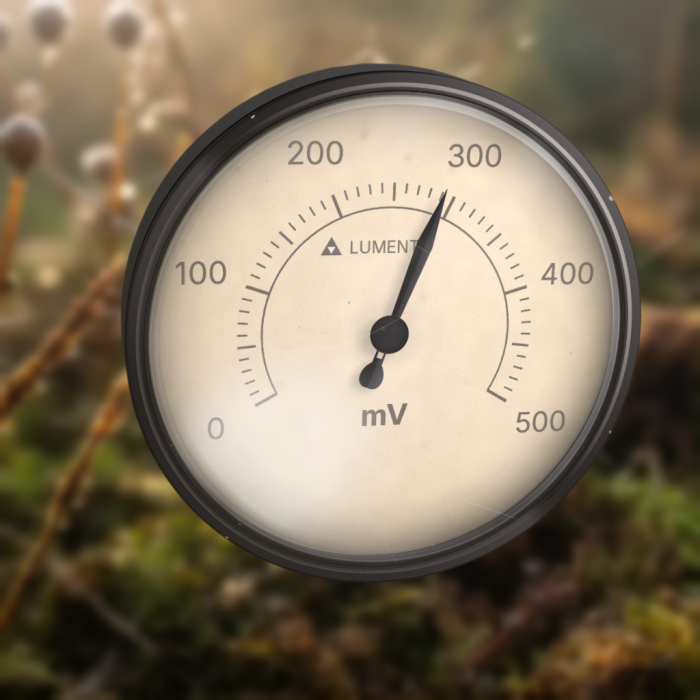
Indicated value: 290 mV
